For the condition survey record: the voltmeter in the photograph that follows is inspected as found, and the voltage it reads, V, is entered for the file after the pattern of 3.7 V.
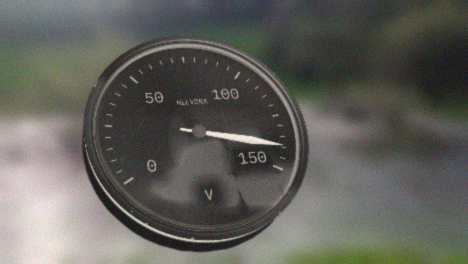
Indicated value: 140 V
